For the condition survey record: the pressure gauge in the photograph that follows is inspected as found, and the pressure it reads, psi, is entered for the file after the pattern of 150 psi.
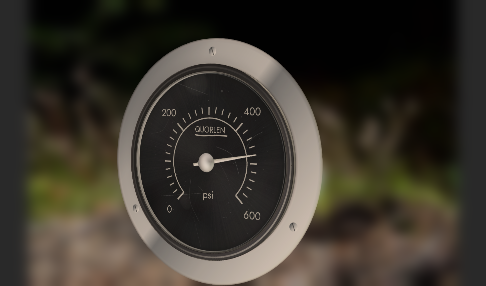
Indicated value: 480 psi
